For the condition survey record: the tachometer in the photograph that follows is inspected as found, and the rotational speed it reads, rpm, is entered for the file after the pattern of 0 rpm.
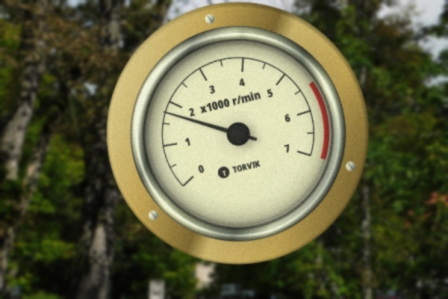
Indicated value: 1750 rpm
